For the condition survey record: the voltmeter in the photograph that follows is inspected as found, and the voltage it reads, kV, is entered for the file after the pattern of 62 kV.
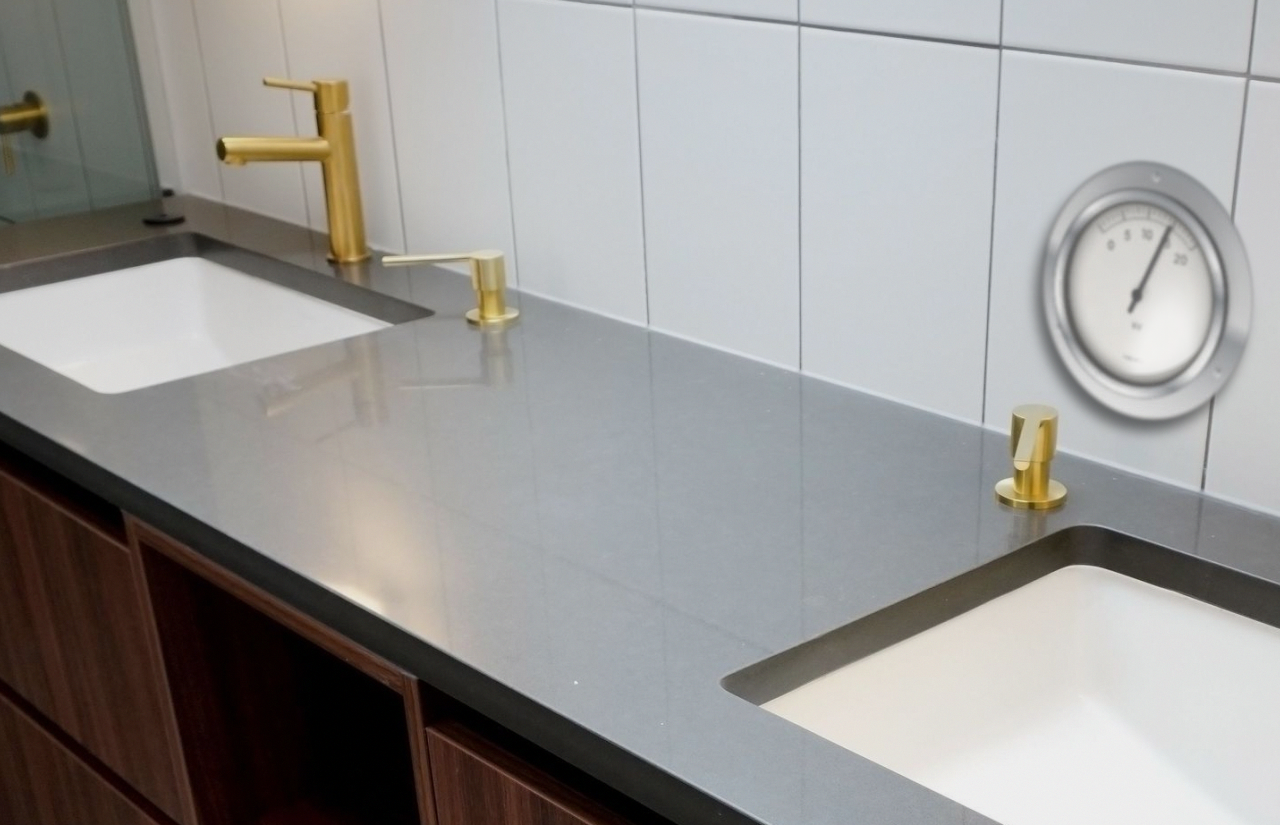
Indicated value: 15 kV
